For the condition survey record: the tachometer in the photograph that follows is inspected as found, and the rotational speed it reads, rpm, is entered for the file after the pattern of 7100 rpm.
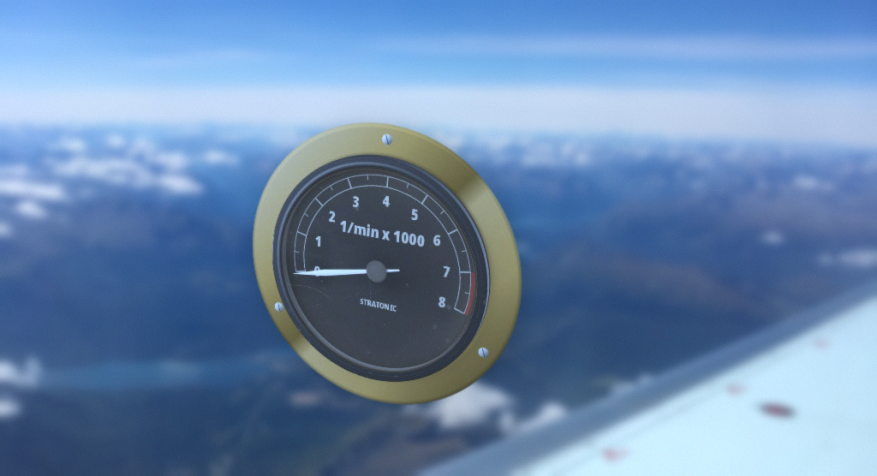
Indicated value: 0 rpm
